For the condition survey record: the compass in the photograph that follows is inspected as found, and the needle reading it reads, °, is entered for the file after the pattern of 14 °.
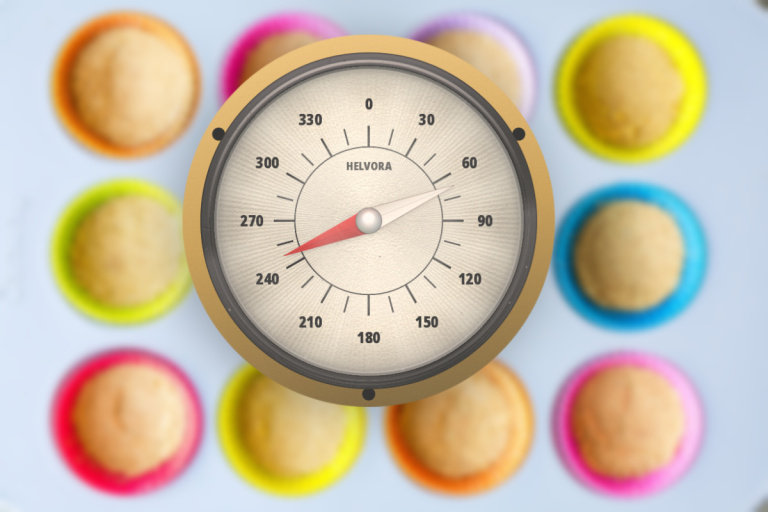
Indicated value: 247.5 °
